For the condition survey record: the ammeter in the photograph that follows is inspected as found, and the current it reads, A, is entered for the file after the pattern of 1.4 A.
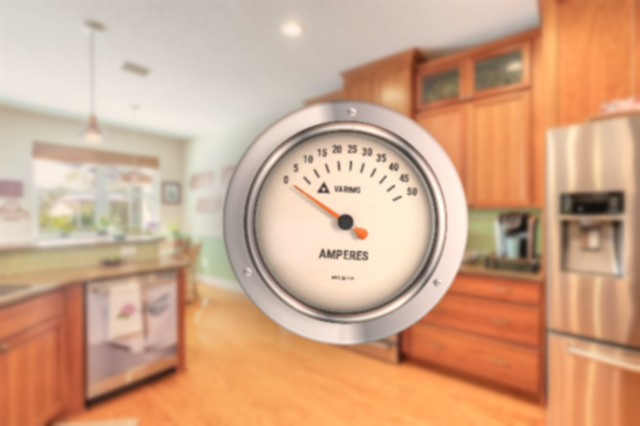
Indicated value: 0 A
